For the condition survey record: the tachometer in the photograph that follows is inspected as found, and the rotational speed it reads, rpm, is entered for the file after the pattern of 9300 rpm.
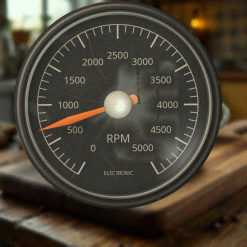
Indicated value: 700 rpm
